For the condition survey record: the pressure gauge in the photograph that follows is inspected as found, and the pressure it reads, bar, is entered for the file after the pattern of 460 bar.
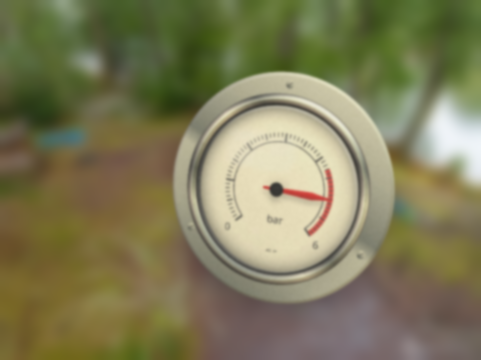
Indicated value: 5 bar
